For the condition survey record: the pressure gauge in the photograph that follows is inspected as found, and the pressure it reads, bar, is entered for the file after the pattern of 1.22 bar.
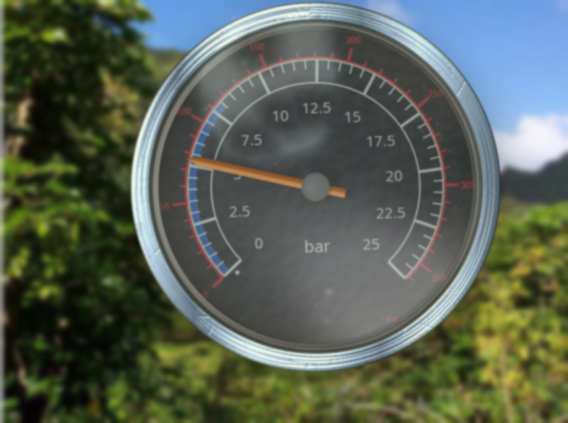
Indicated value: 5.25 bar
